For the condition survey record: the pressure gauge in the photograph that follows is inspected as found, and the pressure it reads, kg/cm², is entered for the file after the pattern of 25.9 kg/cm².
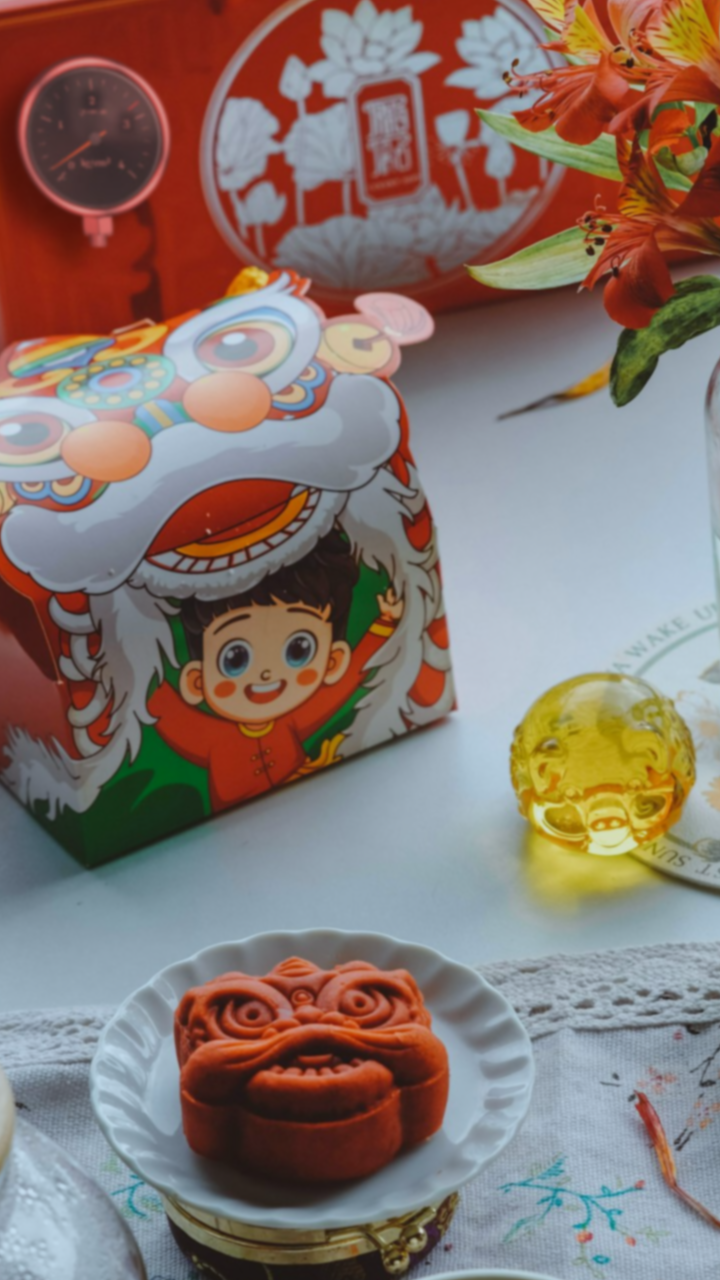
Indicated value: 0.2 kg/cm²
